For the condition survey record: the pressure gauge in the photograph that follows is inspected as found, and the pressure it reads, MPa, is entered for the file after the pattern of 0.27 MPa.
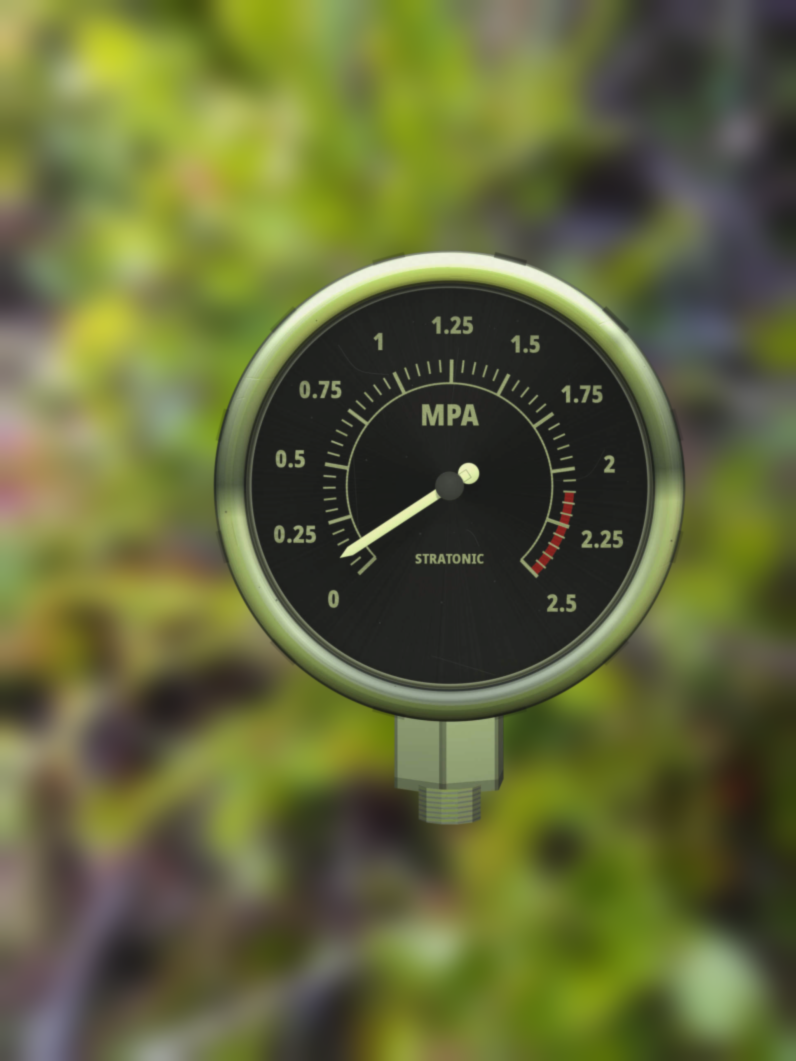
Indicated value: 0.1 MPa
